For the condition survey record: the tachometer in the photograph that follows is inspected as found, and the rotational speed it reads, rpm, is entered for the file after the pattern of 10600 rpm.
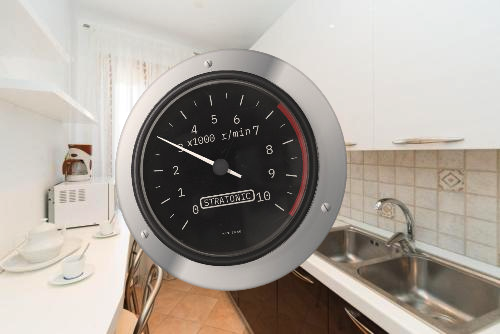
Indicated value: 3000 rpm
